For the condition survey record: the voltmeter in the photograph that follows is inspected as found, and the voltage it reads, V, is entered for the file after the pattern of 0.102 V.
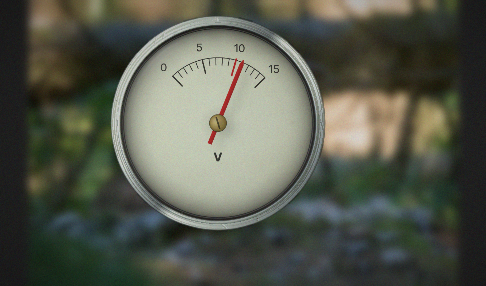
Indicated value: 11 V
